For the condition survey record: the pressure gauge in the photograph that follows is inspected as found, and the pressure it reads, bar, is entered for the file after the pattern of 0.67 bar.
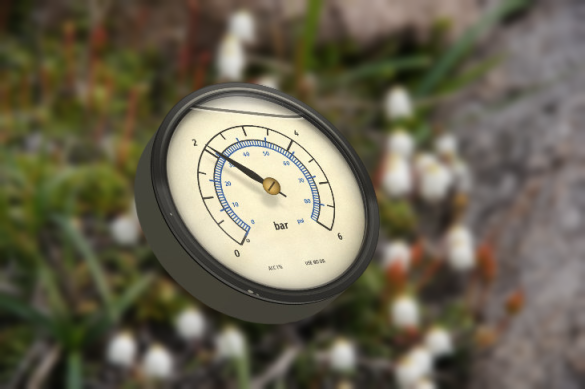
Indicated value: 2 bar
